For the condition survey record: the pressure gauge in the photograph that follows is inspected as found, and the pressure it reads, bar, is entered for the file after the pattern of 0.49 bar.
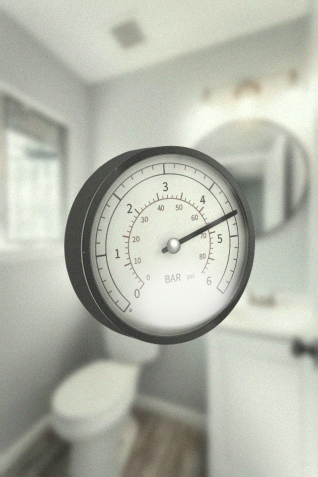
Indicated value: 4.6 bar
